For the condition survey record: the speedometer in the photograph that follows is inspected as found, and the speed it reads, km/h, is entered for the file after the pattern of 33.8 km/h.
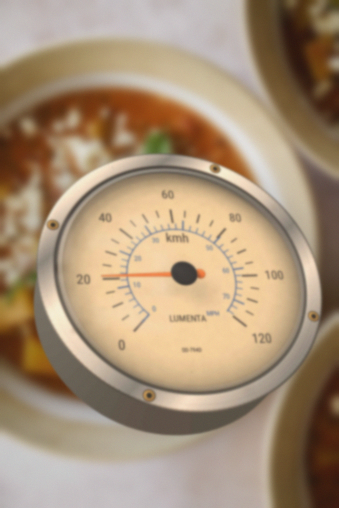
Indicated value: 20 km/h
